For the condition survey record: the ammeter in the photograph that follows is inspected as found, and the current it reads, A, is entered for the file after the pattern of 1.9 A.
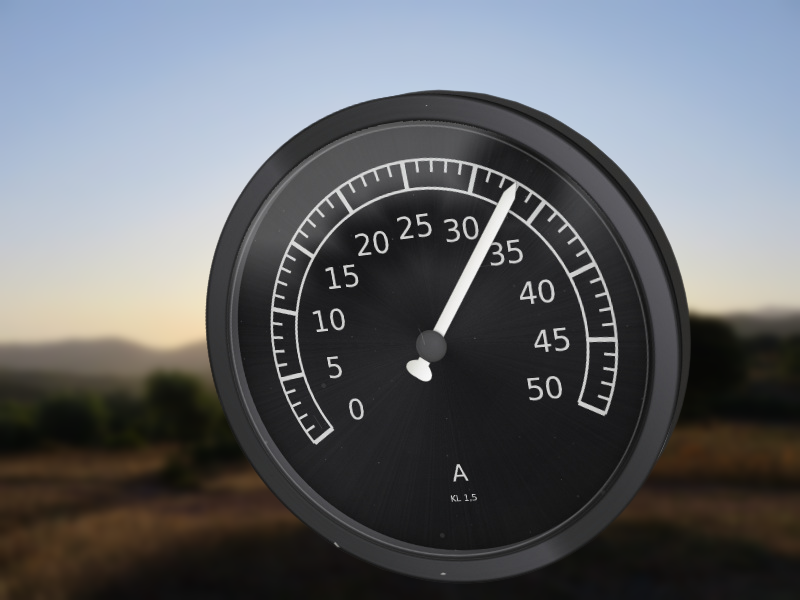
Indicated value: 33 A
